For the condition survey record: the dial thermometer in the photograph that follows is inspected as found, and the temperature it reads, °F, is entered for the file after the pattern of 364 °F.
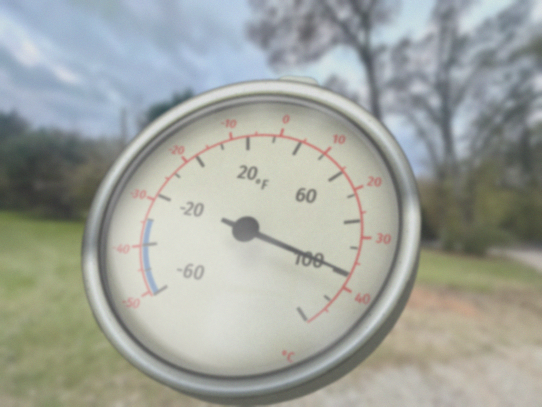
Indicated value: 100 °F
